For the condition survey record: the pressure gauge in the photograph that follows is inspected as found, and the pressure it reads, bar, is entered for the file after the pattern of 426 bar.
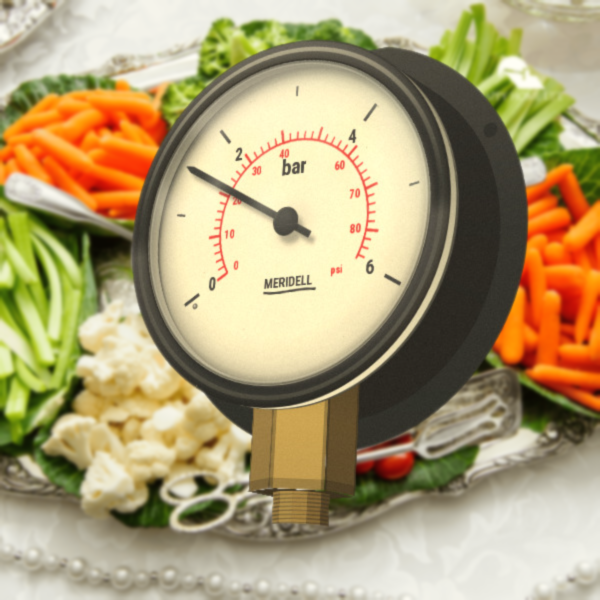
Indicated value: 1.5 bar
